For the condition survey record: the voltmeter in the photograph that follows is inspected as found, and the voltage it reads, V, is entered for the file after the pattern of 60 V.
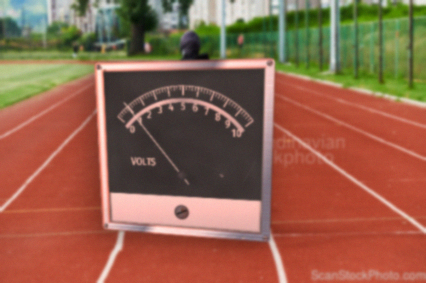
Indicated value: 1 V
